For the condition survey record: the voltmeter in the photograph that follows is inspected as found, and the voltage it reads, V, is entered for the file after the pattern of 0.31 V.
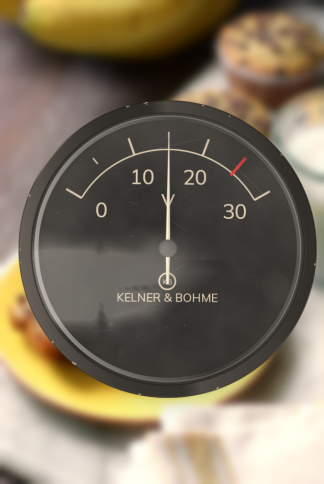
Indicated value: 15 V
